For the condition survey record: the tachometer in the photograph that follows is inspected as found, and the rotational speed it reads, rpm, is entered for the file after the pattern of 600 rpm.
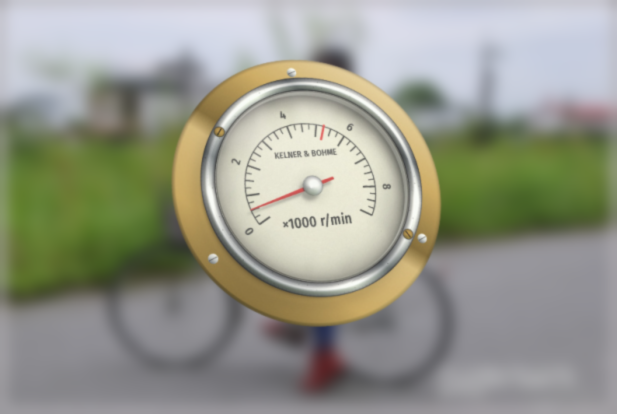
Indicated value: 500 rpm
